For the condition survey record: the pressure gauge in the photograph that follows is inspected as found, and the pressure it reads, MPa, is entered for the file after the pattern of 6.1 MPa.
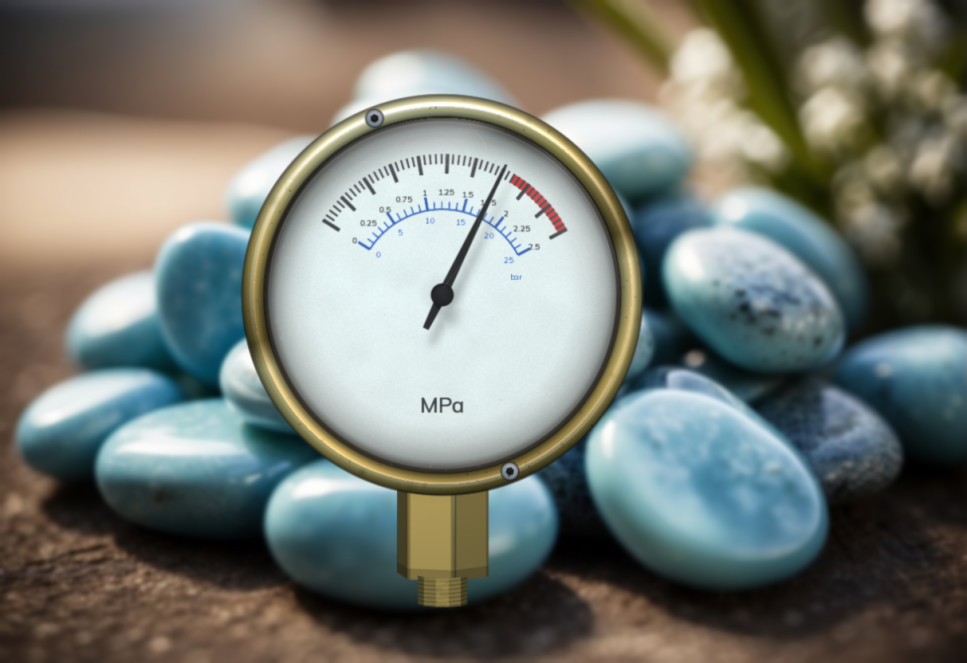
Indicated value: 1.75 MPa
